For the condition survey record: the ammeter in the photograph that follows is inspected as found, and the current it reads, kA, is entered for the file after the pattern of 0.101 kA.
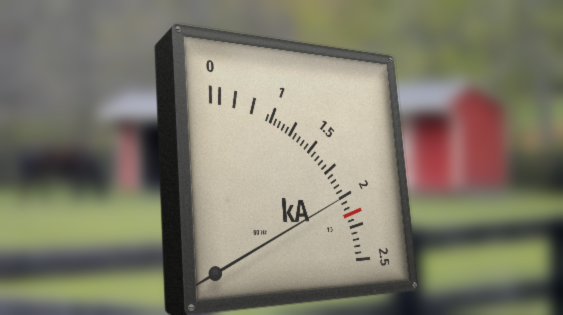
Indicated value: 2 kA
